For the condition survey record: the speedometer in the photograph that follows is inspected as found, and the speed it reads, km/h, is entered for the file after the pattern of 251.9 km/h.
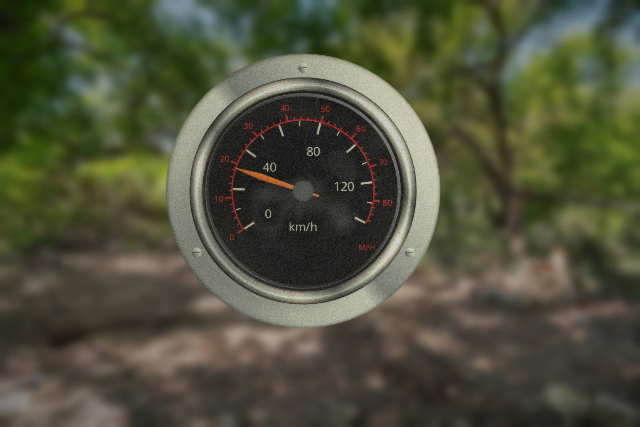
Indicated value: 30 km/h
